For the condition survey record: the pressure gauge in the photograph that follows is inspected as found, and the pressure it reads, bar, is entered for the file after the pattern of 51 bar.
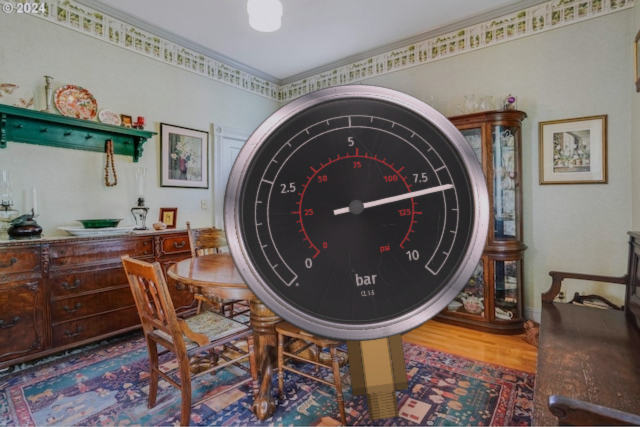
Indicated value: 8 bar
